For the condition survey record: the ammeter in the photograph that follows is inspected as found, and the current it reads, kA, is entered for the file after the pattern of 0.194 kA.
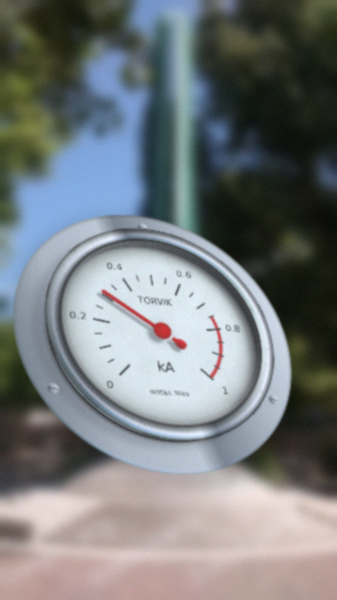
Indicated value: 0.3 kA
